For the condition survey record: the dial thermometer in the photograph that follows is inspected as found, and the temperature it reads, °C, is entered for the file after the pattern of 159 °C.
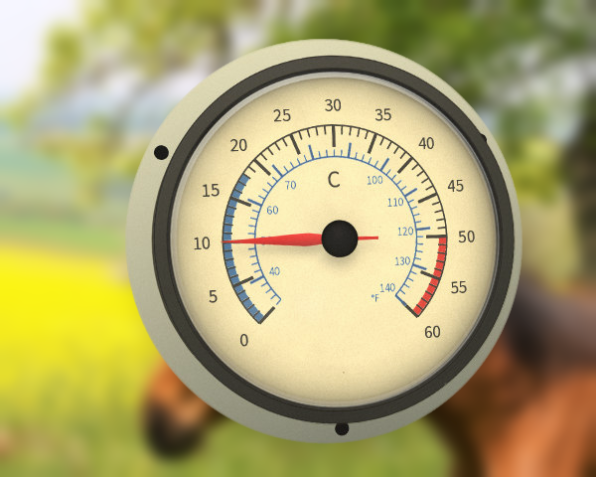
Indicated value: 10 °C
